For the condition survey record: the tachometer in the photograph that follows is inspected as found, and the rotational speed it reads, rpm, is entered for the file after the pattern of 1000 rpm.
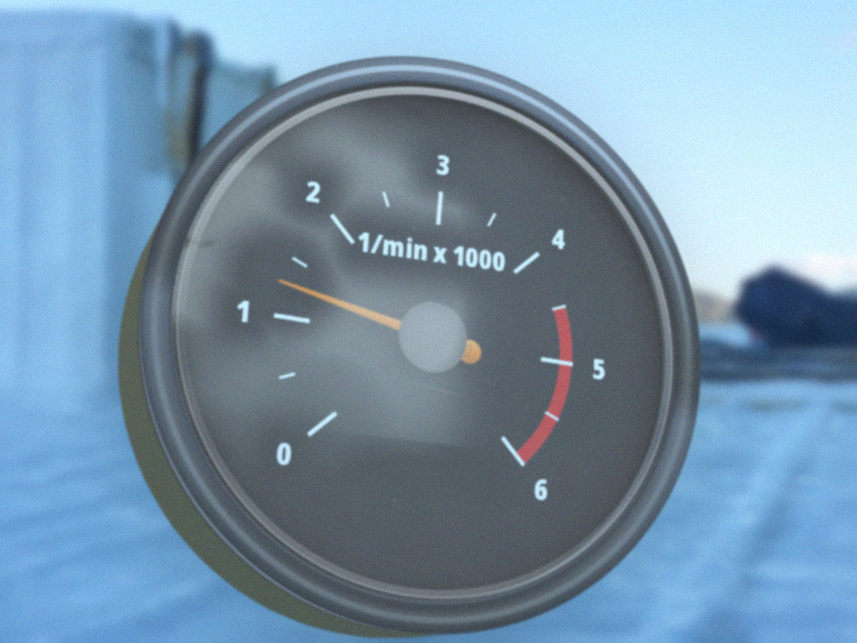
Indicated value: 1250 rpm
